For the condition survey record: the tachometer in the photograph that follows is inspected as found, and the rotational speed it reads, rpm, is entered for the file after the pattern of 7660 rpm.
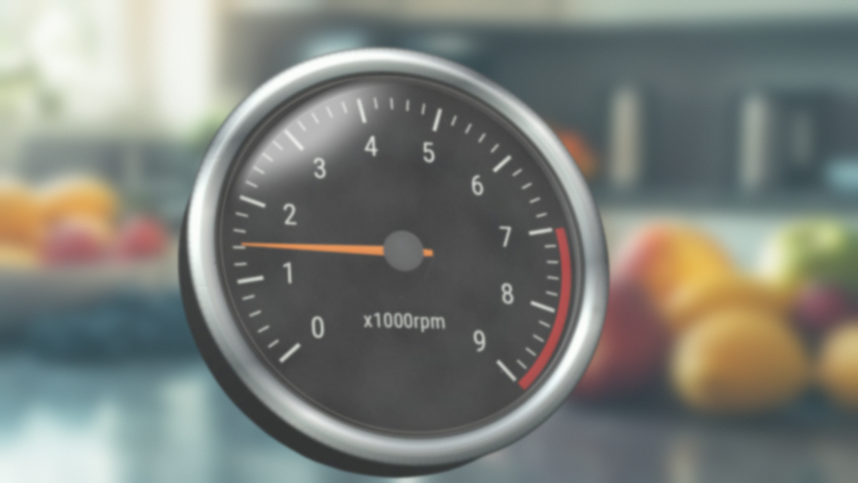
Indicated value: 1400 rpm
